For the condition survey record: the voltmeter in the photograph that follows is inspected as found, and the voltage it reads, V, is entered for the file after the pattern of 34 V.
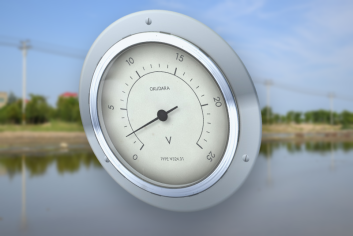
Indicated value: 2 V
